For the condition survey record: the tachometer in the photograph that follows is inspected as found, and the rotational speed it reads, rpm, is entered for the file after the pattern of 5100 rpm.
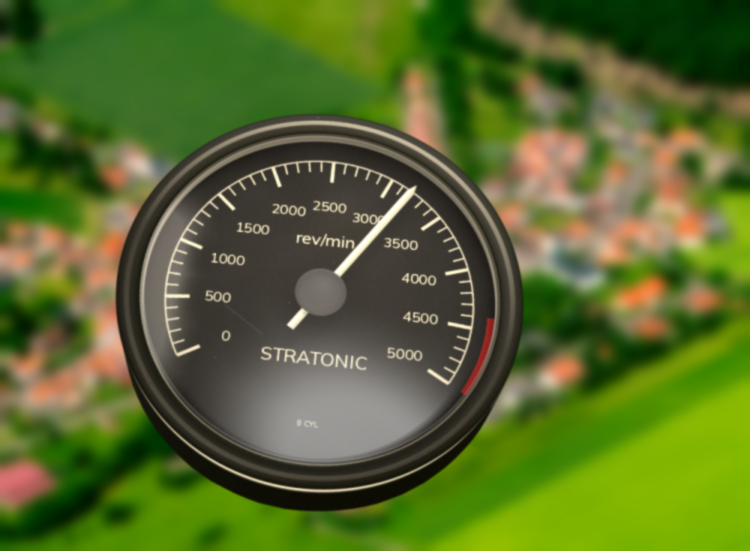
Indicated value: 3200 rpm
